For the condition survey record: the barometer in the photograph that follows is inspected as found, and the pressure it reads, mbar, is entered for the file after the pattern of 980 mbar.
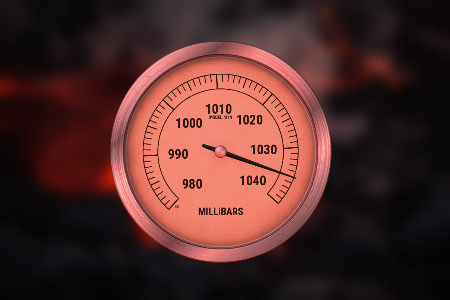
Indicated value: 1035 mbar
